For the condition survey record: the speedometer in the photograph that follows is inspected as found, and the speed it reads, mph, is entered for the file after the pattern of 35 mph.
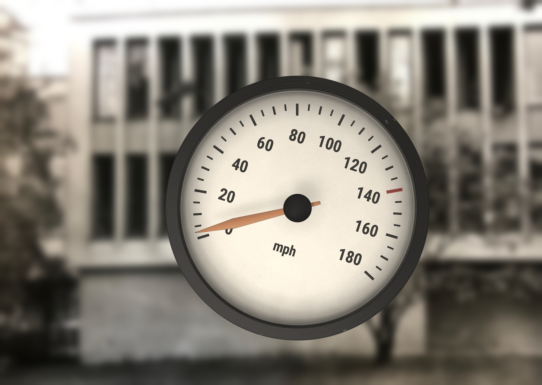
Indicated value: 2.5 mph
